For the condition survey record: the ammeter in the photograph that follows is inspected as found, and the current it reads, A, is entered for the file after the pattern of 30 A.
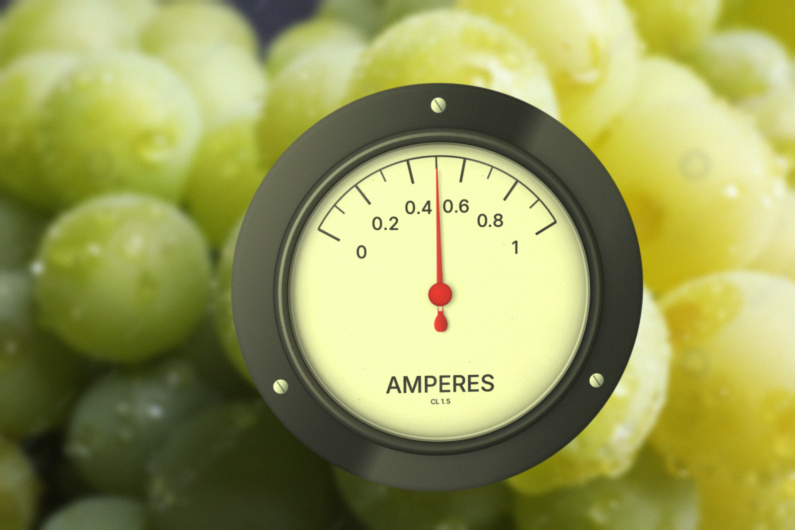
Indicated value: 0.5 A
